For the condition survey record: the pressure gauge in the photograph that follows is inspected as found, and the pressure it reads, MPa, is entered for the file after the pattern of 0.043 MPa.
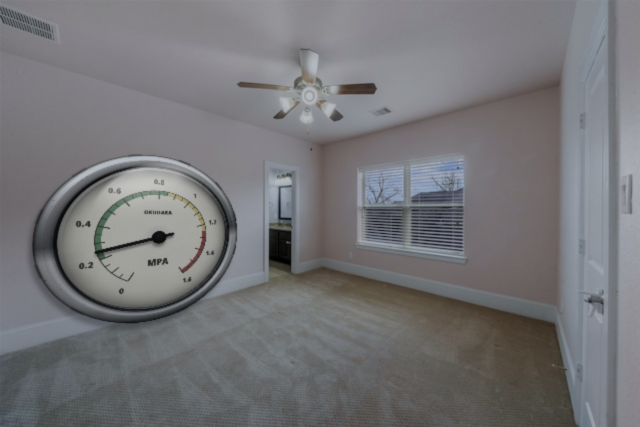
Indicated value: 0.25 MPa
